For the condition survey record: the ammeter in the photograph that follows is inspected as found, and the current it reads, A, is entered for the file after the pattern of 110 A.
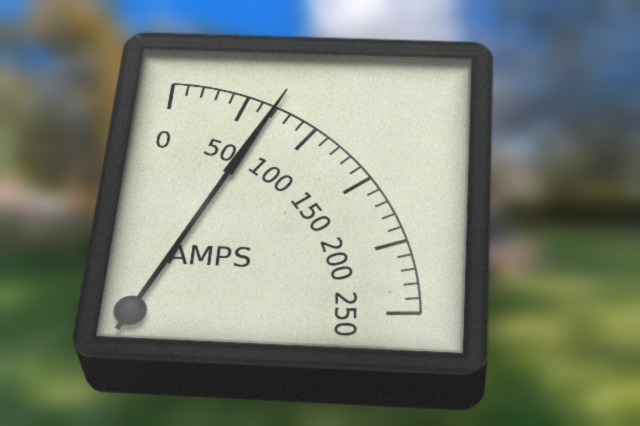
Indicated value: 70 A
